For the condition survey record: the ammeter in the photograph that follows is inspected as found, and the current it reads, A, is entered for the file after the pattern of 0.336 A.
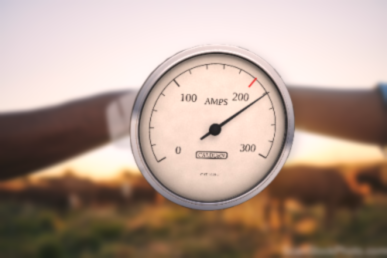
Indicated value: 220 A
